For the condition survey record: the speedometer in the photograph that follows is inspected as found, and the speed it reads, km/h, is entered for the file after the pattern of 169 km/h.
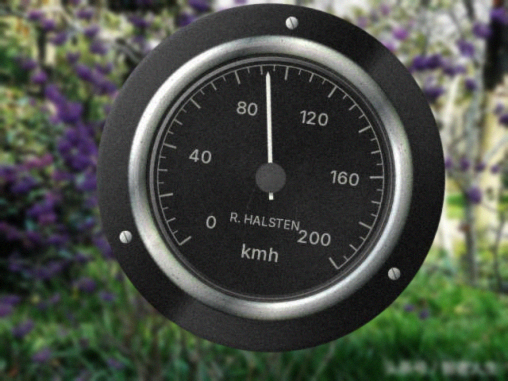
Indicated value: 92.5 km/h
